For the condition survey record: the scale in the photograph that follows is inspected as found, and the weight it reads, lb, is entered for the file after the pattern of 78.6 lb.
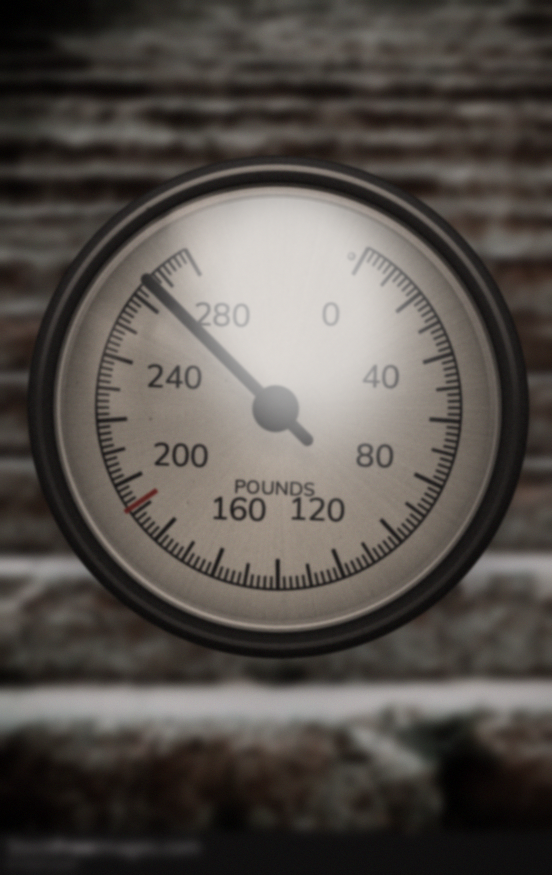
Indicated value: 266 lb
